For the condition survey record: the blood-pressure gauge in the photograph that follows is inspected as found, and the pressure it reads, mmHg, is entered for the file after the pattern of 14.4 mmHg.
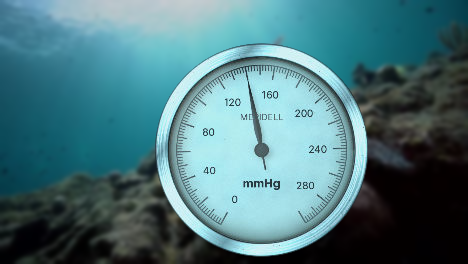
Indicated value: 140 mmHg
